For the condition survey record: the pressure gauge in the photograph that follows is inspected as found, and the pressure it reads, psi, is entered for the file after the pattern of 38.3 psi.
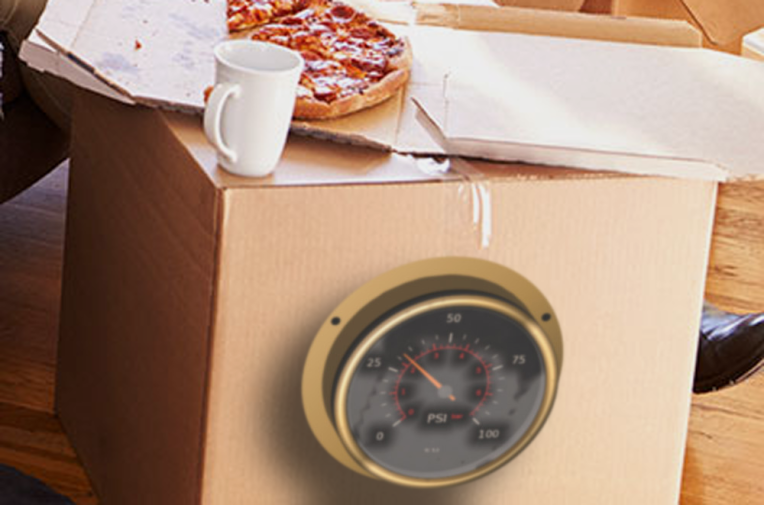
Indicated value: 32.5 psi
